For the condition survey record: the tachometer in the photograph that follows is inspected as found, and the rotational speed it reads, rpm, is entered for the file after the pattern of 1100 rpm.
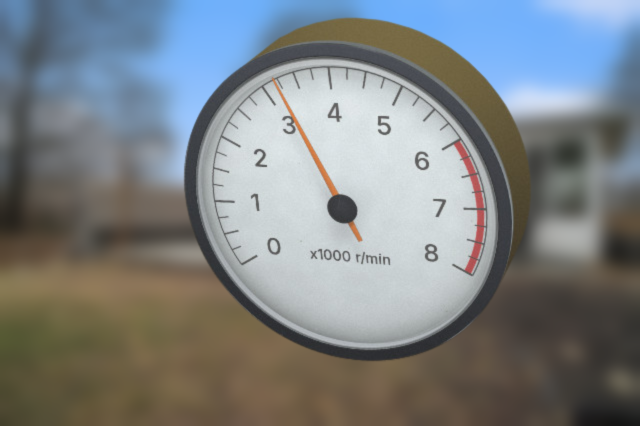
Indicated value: 3250 rpm
